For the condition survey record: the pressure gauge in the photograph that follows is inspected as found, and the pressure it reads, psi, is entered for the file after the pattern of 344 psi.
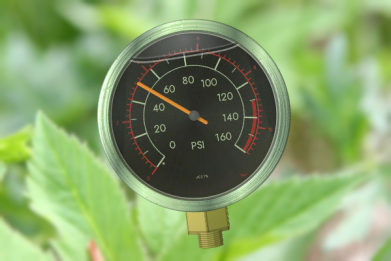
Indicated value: 50 psi
